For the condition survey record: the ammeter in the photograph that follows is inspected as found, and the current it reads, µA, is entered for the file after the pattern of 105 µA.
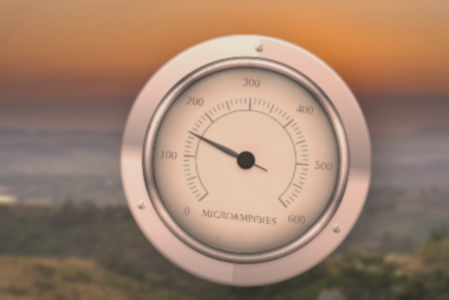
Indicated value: 150 µA
